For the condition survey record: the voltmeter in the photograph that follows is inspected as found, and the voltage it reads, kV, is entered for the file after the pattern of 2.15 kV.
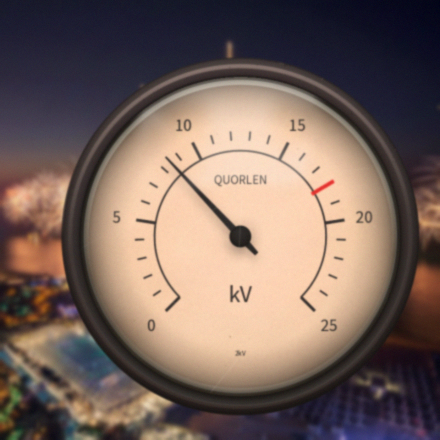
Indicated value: 8.5 kV
